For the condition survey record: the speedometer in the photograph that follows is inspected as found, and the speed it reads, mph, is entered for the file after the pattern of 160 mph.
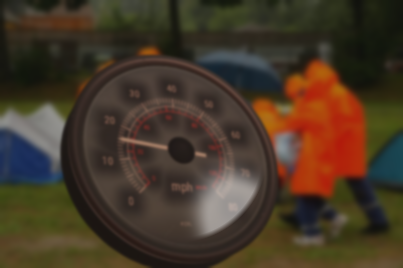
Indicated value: 15 mph
